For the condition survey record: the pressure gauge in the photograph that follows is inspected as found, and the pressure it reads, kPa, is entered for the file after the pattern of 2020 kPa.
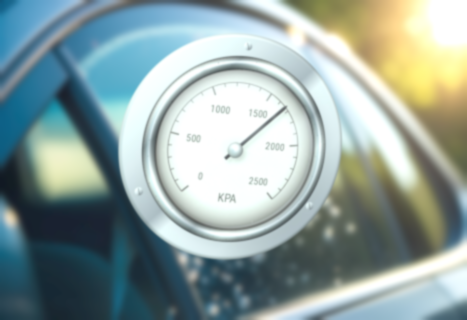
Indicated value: 1650 kPa
